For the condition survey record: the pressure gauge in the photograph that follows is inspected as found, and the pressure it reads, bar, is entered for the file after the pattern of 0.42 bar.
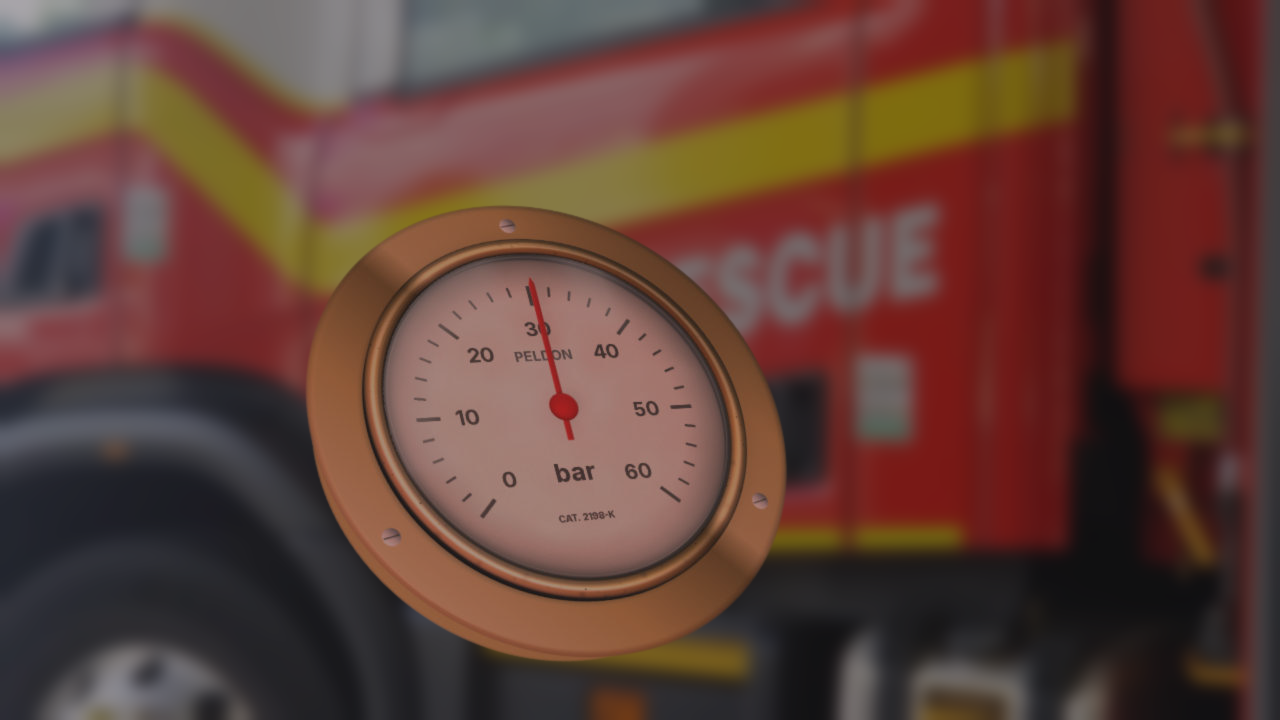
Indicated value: 30 bar
